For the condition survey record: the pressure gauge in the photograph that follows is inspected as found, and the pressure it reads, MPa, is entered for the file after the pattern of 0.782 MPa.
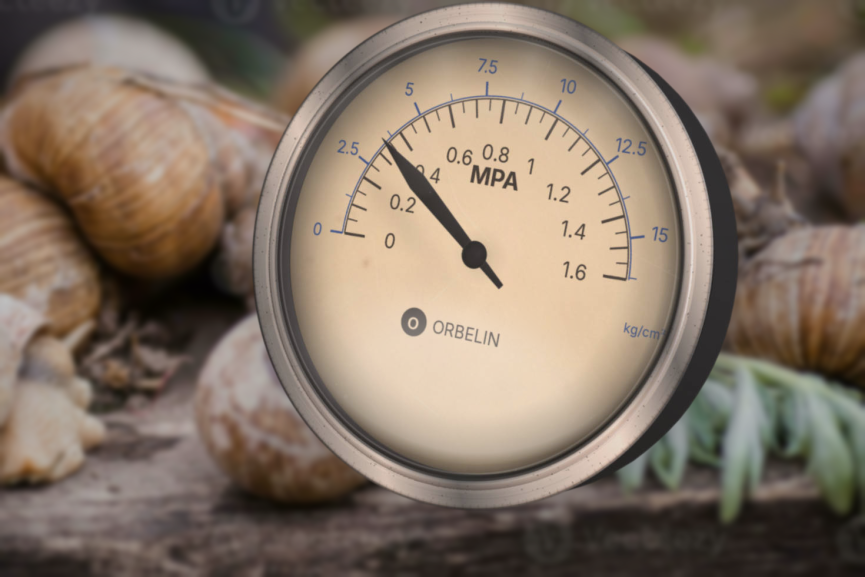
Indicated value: 0.35 MPa
